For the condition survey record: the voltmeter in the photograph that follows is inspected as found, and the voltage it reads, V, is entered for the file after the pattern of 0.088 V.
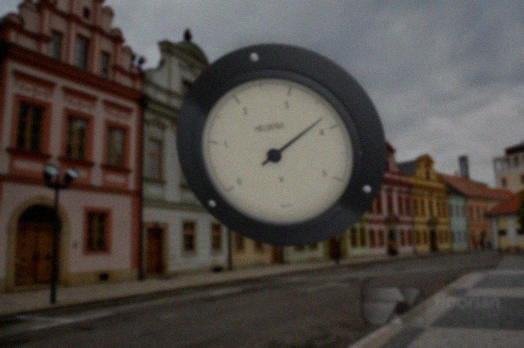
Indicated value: 3.75 V
